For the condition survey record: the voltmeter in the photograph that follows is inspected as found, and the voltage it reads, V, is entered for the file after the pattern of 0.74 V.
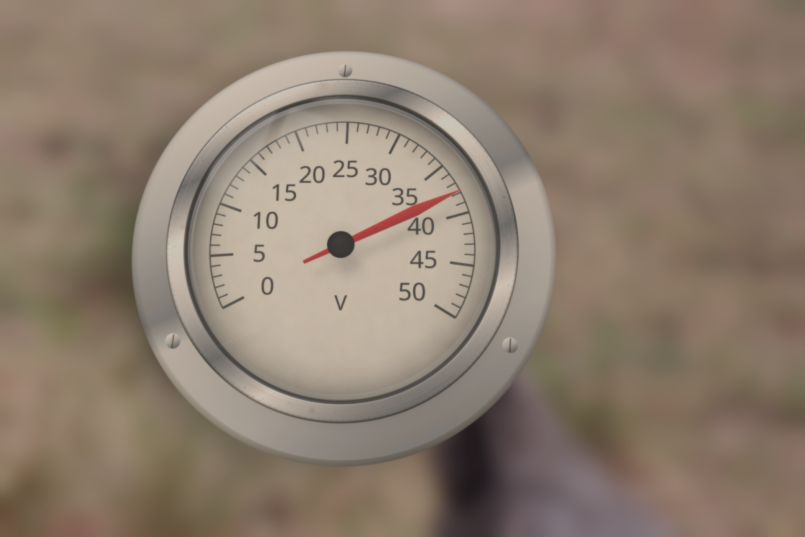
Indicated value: 38 V
